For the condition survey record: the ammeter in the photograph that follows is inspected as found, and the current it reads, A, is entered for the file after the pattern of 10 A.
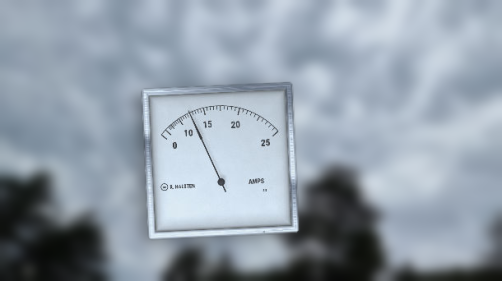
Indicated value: 12.5 A
